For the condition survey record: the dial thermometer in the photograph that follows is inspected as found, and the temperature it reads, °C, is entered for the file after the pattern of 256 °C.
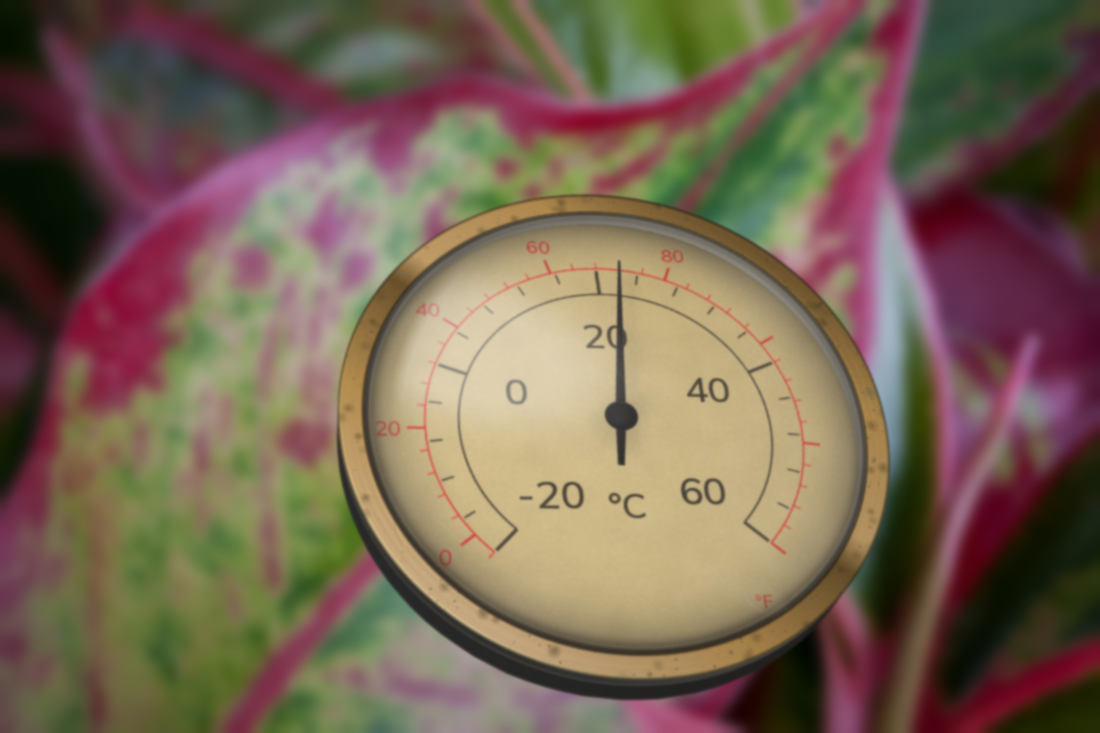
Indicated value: 22 °C
